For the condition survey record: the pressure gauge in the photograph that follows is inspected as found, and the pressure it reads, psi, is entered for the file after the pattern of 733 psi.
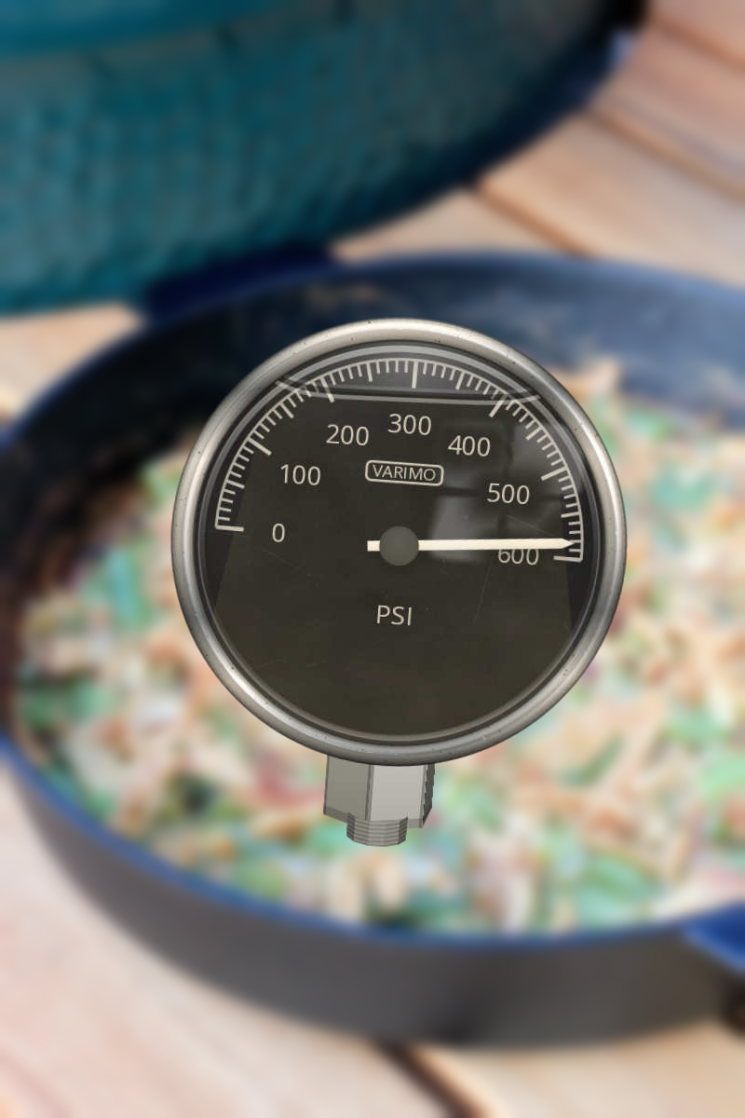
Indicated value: 580 psi
